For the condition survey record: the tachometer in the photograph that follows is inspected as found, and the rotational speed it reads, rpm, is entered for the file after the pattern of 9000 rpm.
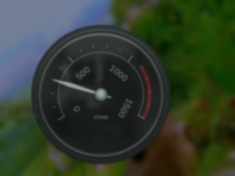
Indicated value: 300 rpm
